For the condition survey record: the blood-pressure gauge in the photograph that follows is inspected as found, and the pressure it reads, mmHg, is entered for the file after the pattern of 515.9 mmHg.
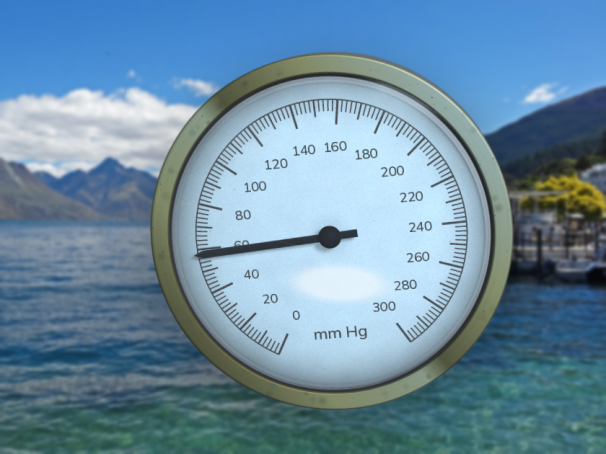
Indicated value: 58 mmHg
